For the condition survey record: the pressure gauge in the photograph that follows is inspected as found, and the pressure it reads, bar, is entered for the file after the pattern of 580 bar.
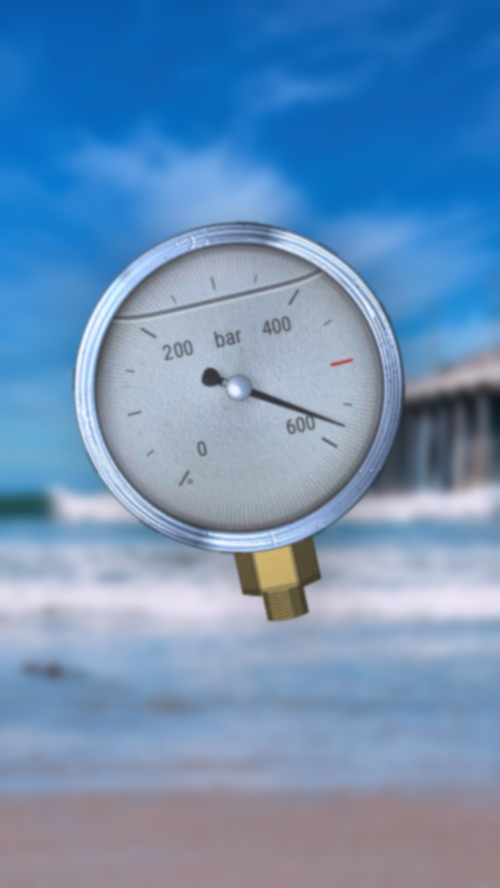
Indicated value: 575 bar
